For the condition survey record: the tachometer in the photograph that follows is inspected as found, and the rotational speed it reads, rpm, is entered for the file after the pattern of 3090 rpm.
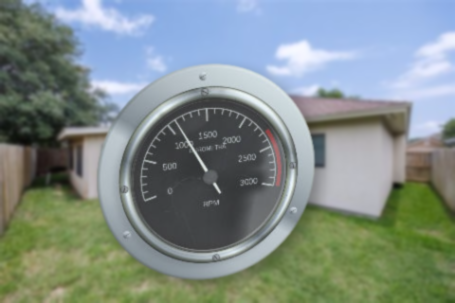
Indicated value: 1100 rpm
